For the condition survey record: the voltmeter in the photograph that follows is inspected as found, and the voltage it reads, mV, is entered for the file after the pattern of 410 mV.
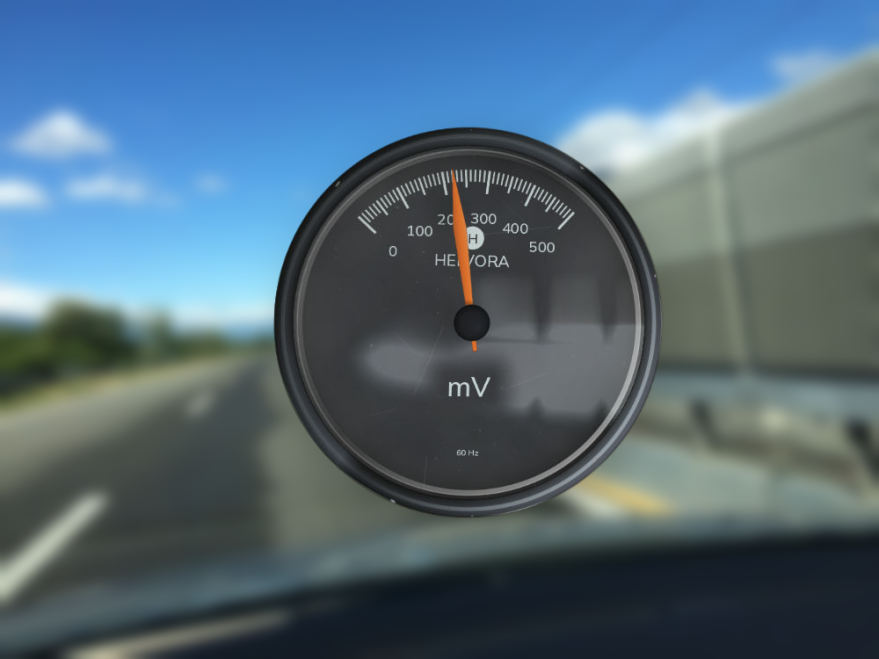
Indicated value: 220 mV
